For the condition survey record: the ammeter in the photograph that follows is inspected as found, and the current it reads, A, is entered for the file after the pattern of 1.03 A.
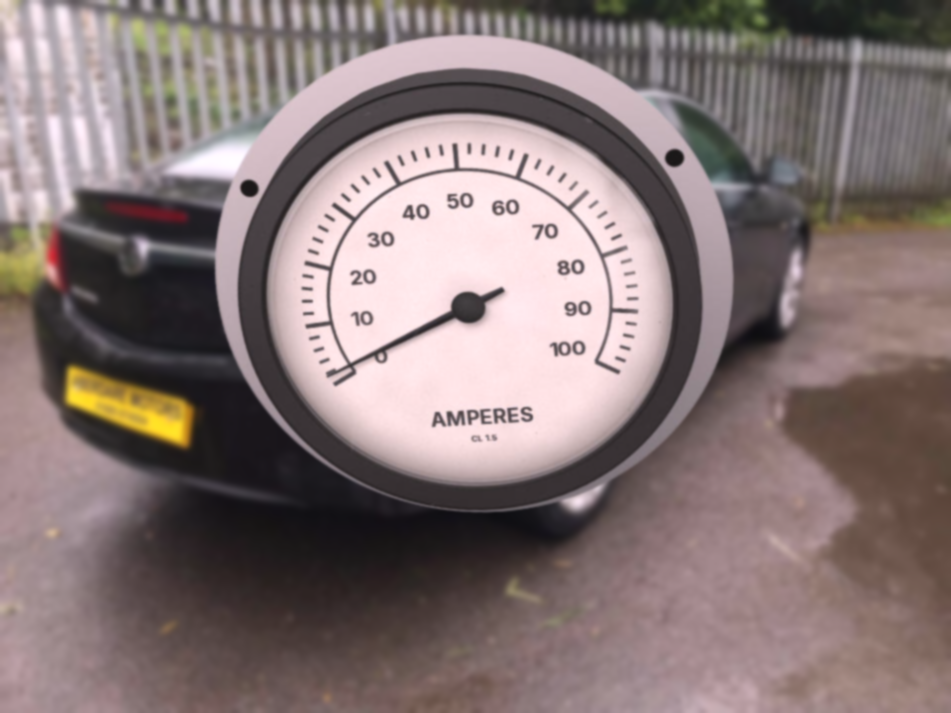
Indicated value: 2 A
